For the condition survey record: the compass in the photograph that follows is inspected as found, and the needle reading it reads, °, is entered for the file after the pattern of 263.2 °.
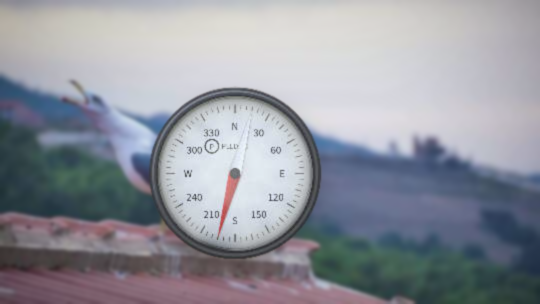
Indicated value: 195 °
